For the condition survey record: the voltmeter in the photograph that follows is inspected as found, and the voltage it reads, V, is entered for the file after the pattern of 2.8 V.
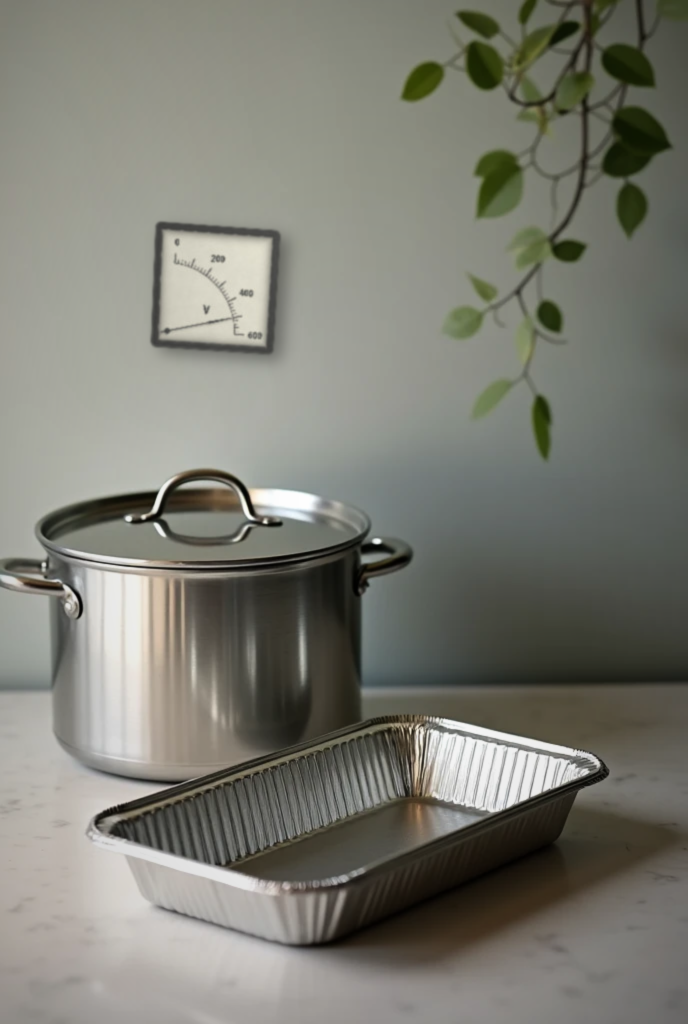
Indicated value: 500 V
